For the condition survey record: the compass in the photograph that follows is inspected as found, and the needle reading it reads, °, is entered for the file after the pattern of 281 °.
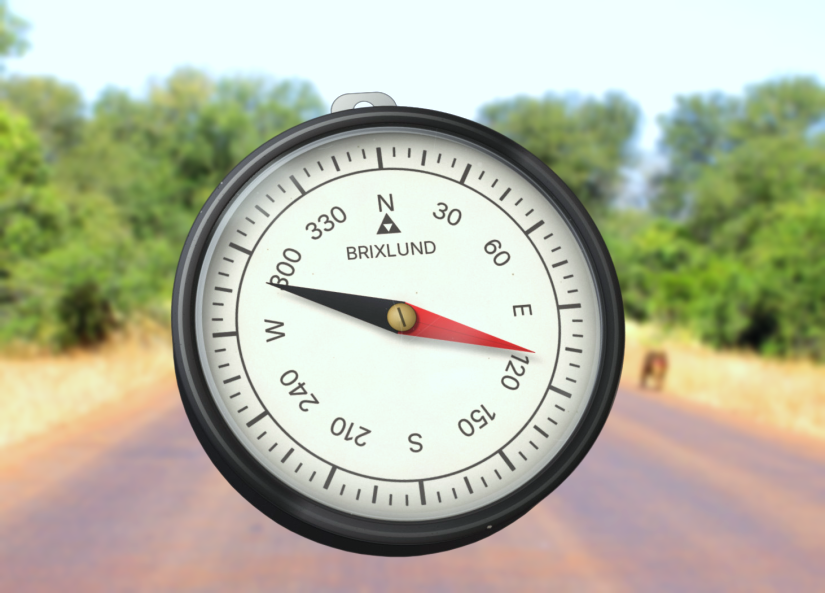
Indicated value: 110 °
